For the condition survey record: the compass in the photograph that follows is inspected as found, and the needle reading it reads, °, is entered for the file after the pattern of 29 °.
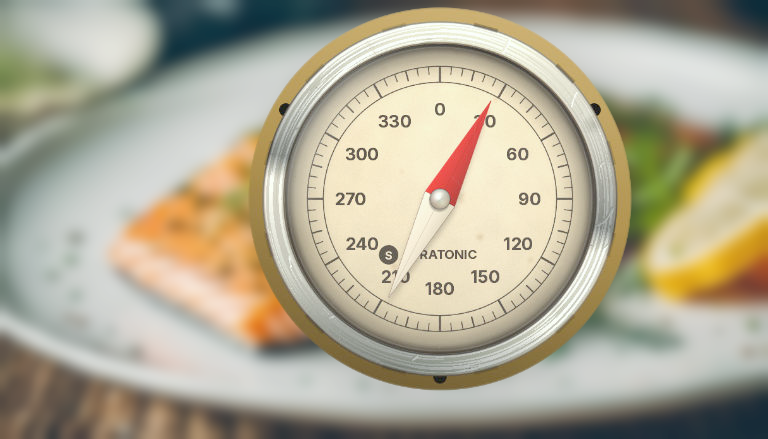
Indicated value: 27.5 °
